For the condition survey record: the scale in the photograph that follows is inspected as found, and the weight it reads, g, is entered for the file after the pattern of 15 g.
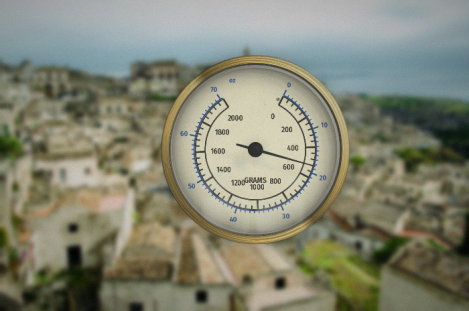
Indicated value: 520 g
